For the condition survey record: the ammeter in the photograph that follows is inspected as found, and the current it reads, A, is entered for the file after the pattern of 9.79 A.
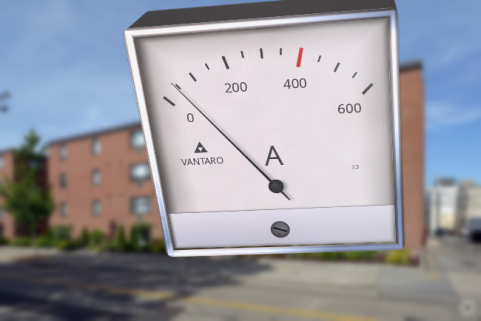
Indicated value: 50 A
